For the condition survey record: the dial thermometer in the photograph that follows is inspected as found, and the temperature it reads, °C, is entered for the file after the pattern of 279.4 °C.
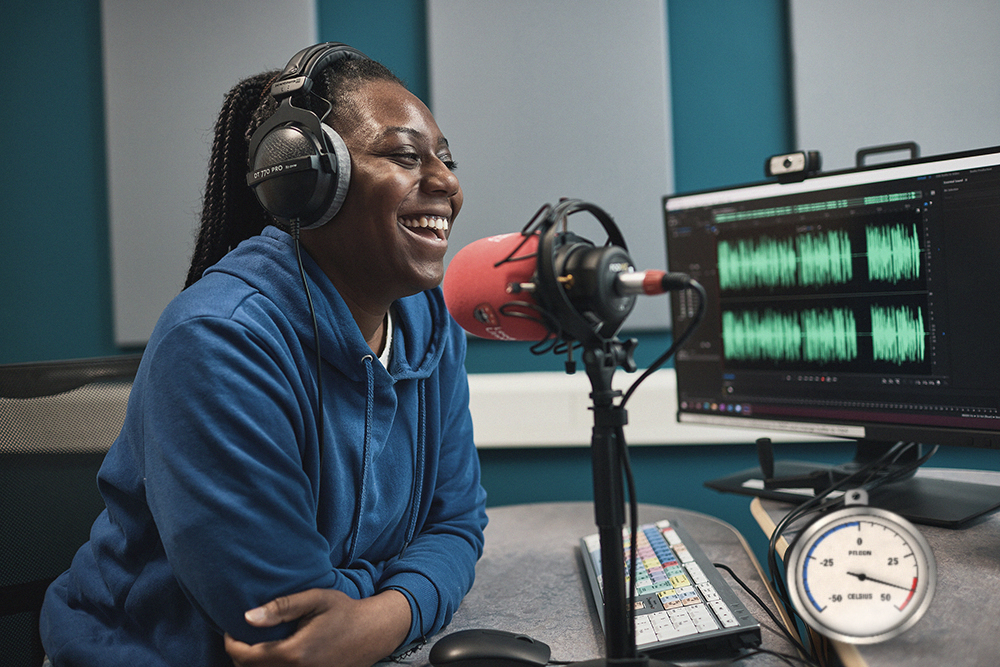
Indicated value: 40 °C
